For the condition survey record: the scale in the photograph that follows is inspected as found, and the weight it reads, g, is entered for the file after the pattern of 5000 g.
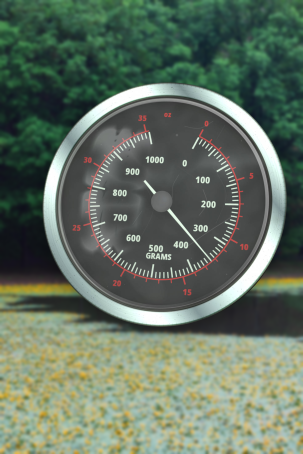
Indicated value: 350 g
